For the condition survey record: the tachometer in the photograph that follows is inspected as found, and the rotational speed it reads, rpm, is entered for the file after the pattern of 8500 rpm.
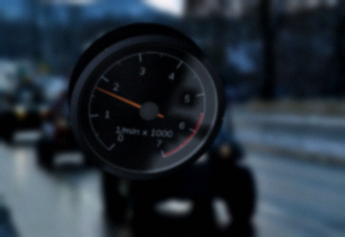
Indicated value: 1750 rpm
